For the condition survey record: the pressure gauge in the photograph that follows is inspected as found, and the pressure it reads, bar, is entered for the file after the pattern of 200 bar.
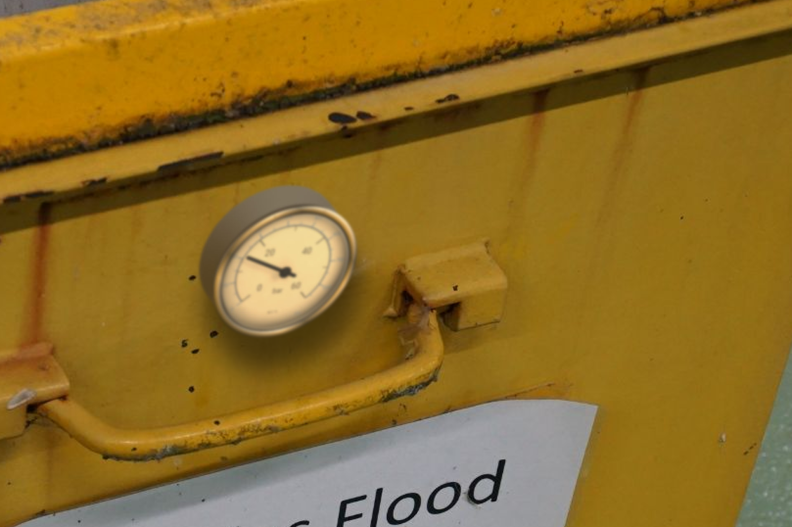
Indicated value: 15 bar
